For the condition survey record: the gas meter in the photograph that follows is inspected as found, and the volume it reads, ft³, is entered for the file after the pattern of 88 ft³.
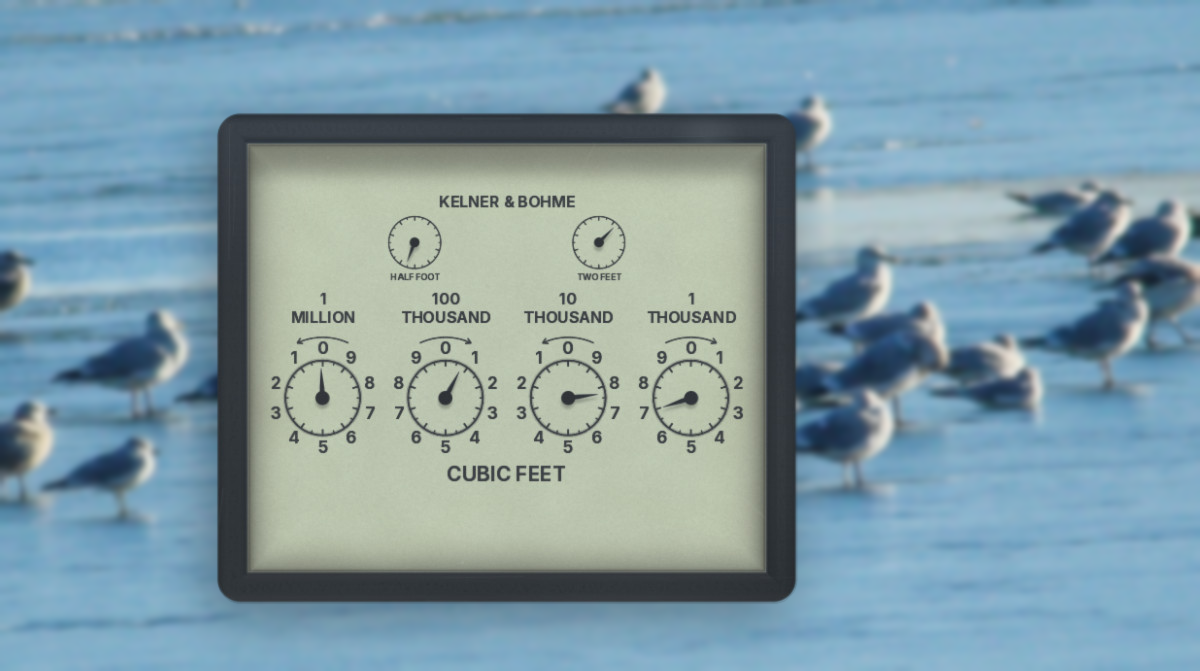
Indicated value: 7700 ft³
